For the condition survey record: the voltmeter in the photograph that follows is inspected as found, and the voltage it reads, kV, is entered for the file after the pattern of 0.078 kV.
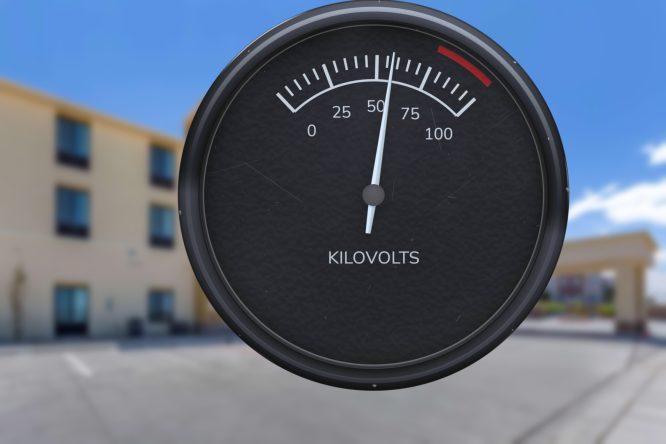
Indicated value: 57.5 kV
